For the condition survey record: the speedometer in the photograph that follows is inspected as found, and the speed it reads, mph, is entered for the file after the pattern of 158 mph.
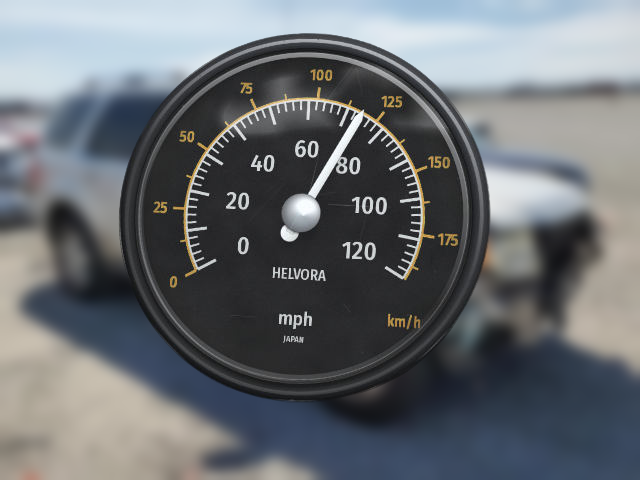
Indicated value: 74 mph
